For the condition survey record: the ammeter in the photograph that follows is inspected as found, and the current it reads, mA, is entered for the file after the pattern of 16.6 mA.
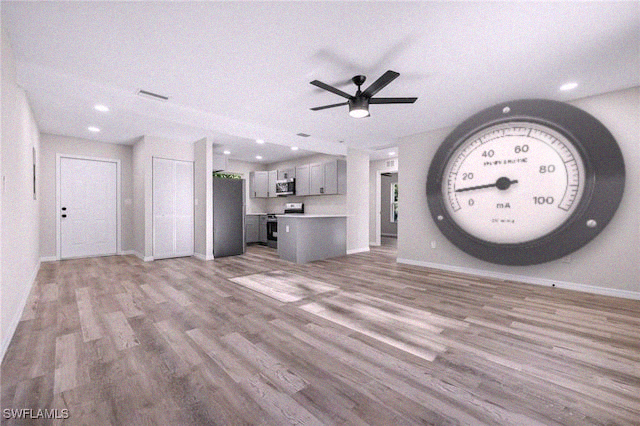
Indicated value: 10 mA
